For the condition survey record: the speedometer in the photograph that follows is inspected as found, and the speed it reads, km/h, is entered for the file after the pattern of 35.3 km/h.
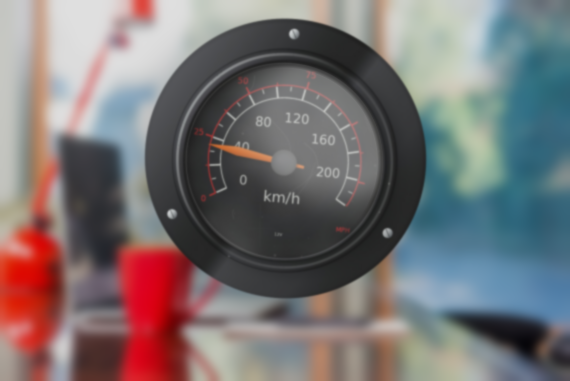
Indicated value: 35 km/h
